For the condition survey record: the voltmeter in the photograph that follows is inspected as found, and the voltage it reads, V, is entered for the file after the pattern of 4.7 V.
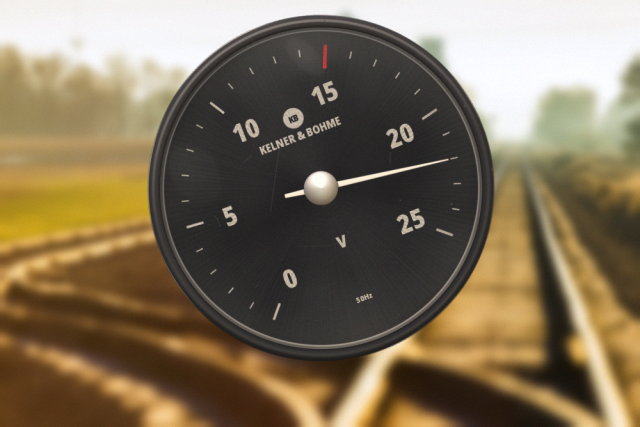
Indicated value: 22 V
